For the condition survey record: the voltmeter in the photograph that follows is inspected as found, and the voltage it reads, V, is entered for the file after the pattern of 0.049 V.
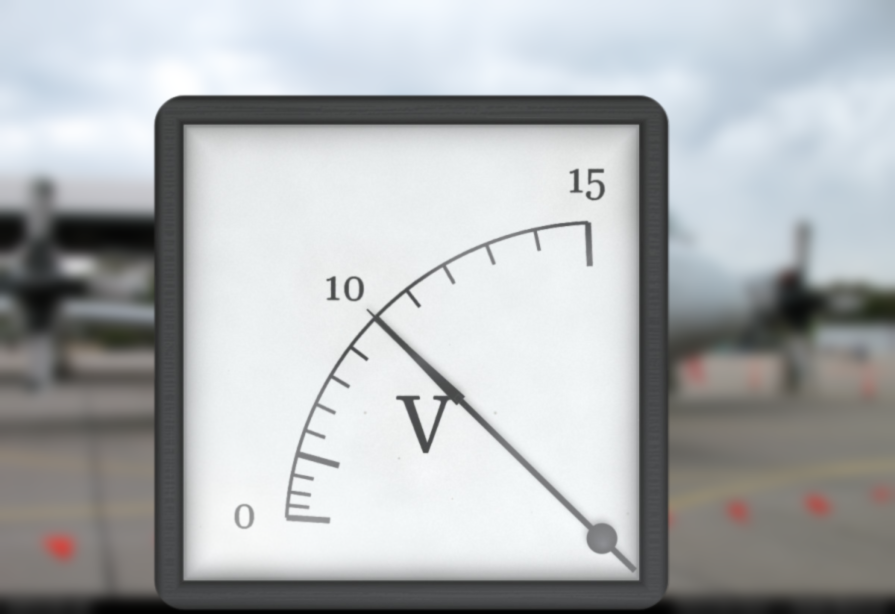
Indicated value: 10 V
